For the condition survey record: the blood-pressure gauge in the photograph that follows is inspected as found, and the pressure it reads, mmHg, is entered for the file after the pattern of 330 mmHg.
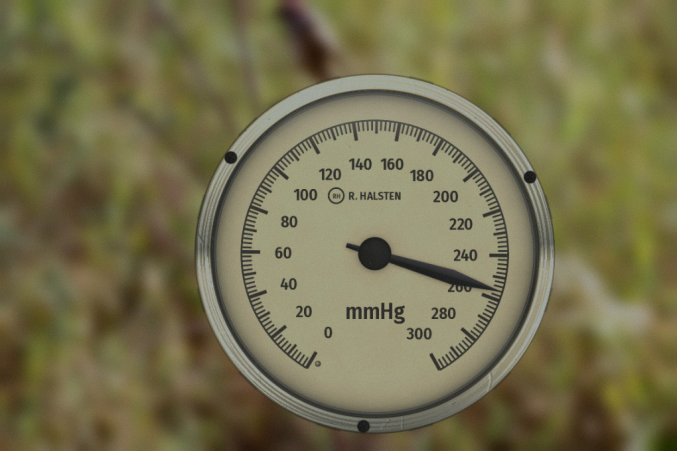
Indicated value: 256 mmHg
